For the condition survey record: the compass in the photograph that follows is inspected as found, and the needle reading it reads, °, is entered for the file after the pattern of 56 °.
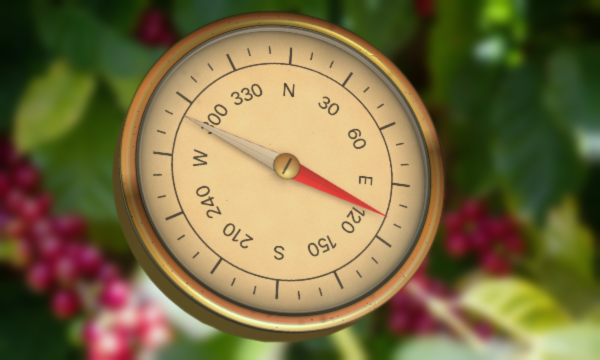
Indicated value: 110 °
